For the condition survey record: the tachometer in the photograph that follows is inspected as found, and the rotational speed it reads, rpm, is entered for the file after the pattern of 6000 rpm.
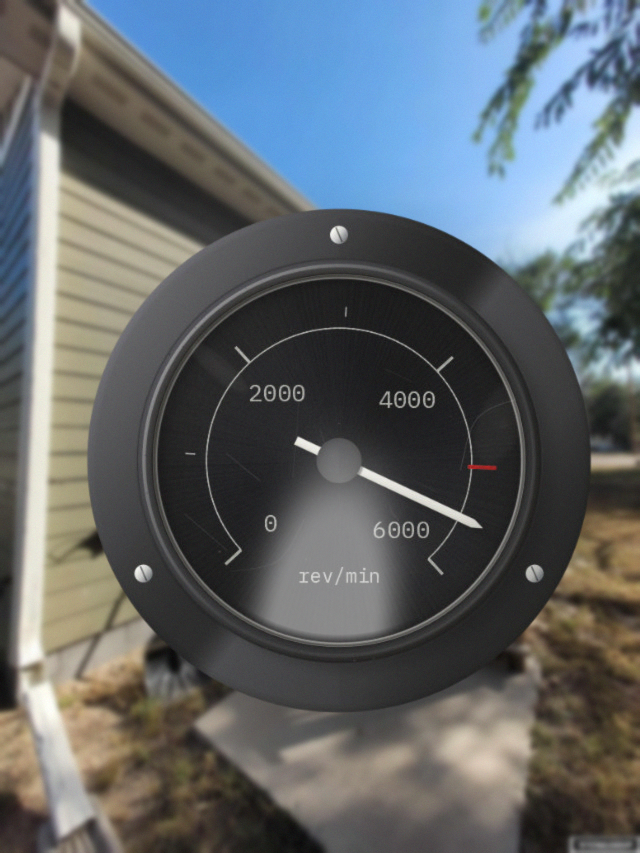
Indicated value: 5500 rpm
